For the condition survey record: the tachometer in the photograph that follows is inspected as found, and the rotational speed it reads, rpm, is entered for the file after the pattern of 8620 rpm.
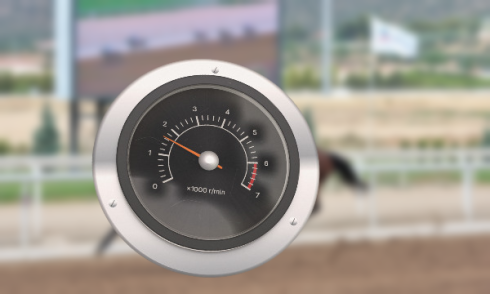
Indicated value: 1600 rpm
